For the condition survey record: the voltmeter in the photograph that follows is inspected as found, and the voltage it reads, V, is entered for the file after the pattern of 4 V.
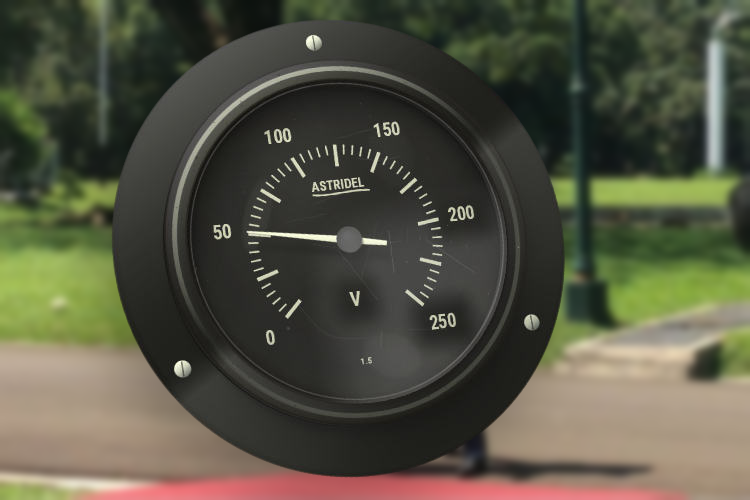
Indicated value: 50 V
